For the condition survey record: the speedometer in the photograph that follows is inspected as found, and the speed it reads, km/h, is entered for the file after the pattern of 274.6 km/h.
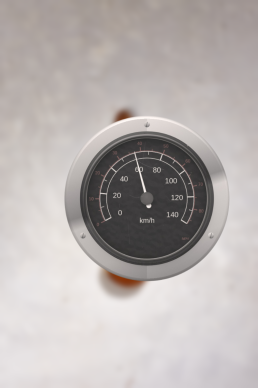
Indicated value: 60 km/h
